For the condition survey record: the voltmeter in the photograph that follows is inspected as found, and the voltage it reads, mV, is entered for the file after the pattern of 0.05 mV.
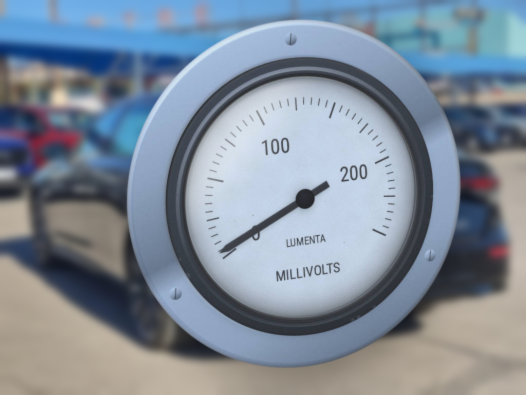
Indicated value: 5 mV
